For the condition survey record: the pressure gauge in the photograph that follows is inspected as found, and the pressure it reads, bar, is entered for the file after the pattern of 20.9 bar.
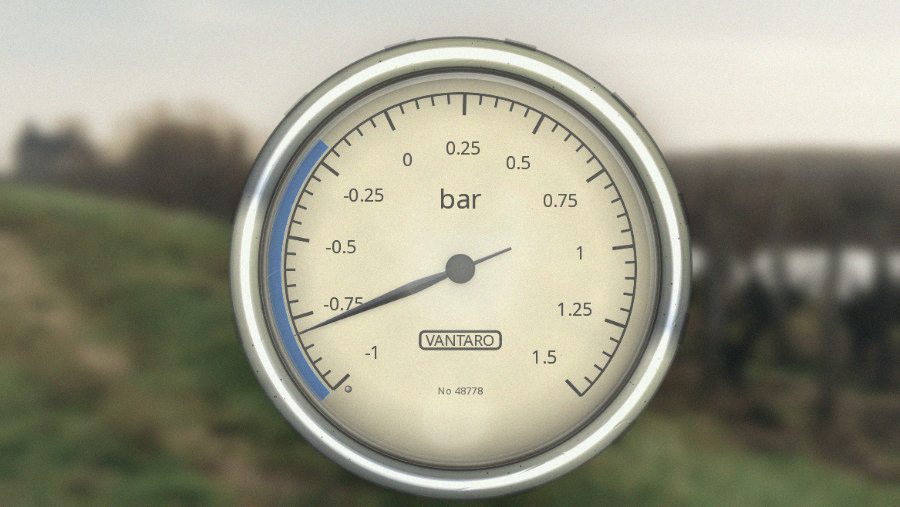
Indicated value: -0.8 bar
